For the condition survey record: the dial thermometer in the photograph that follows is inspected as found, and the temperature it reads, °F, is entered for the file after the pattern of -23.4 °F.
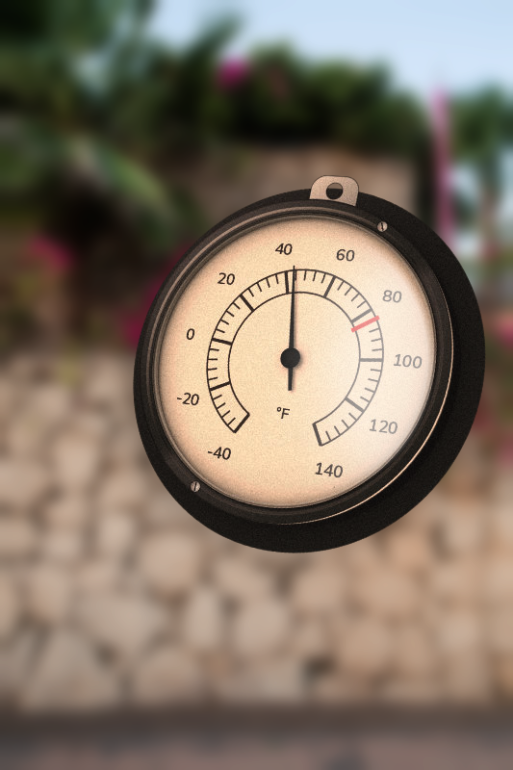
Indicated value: 44 °F
